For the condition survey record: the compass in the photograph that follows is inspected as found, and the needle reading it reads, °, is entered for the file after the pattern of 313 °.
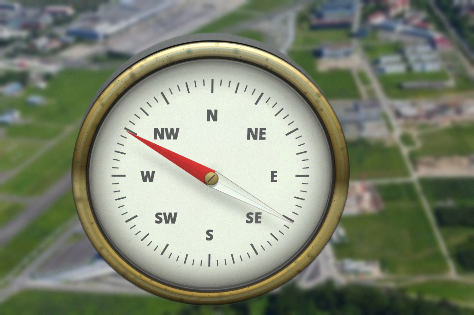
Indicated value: 300 °
